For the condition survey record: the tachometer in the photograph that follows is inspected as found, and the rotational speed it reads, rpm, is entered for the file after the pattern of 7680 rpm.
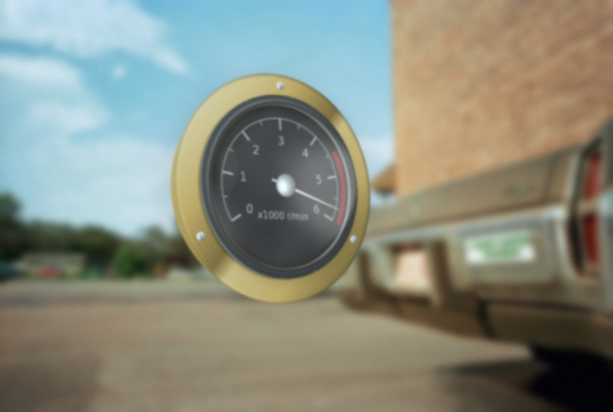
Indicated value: 5750 rpm
